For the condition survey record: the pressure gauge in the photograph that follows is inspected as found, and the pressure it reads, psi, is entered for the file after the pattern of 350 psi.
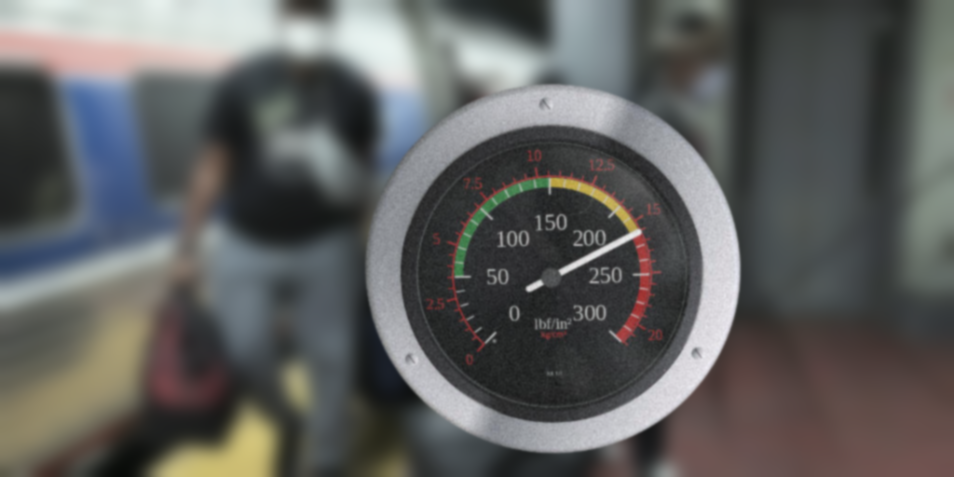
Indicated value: 220 psi
